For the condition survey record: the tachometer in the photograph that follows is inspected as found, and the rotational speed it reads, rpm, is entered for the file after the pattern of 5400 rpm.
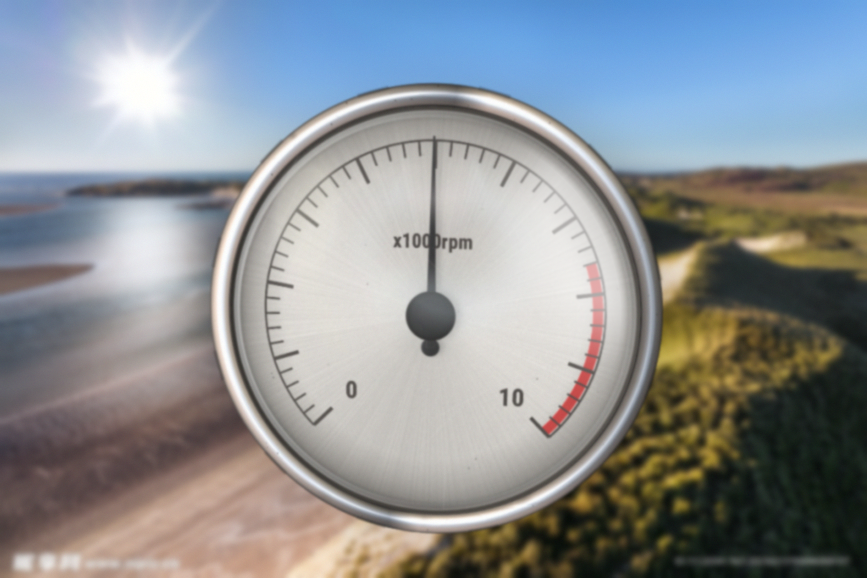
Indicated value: 5000 rpm
